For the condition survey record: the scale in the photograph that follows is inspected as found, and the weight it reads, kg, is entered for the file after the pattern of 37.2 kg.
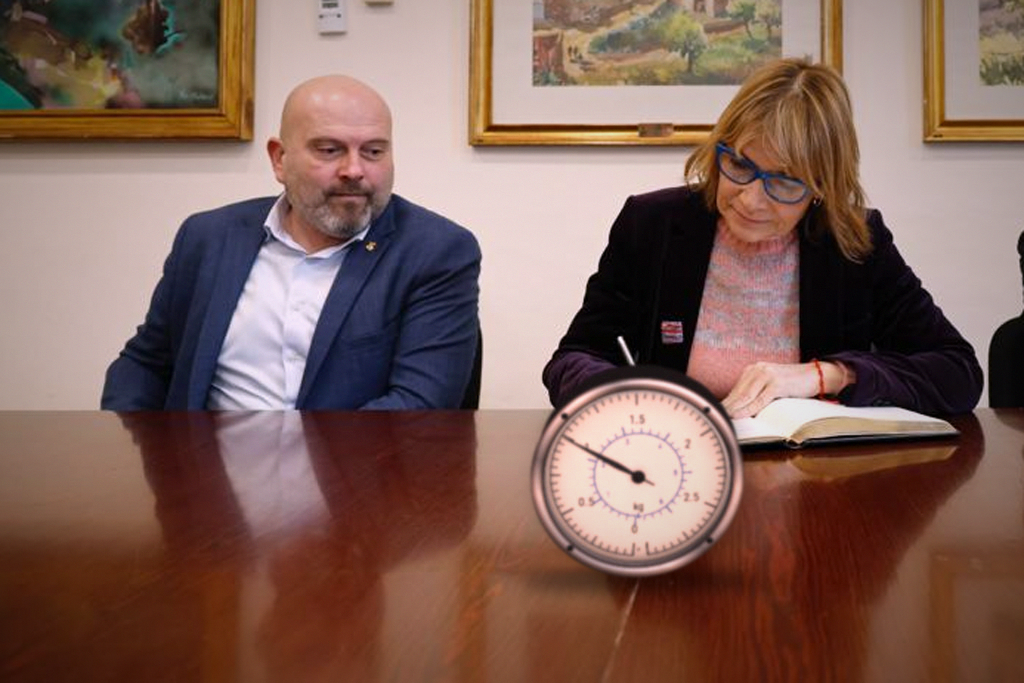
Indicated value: 1 kg
